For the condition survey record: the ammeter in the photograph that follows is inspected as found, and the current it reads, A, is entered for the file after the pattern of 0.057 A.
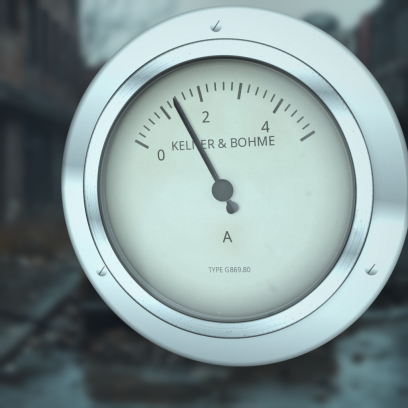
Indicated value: 1.4 A
